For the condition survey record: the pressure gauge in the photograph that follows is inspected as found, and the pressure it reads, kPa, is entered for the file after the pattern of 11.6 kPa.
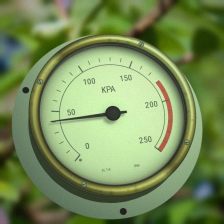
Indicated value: 40 kPa
